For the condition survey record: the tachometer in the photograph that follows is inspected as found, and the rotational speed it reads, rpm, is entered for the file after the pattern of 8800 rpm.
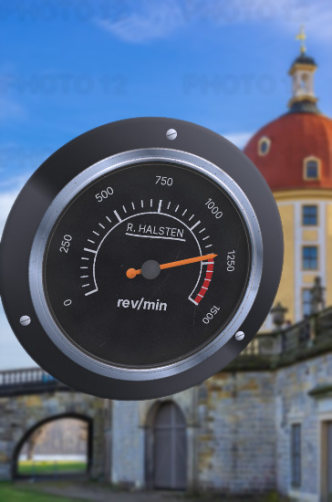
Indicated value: 1200 rpm
